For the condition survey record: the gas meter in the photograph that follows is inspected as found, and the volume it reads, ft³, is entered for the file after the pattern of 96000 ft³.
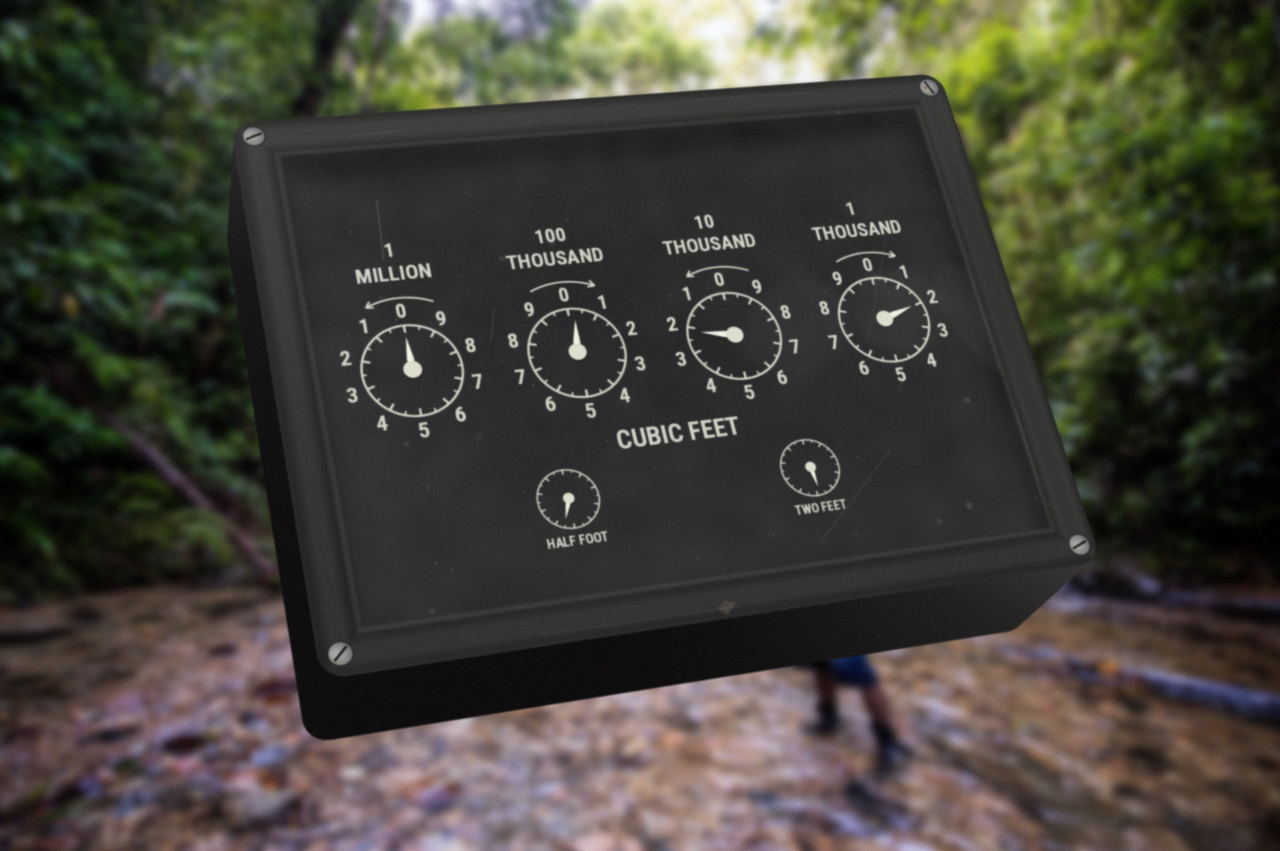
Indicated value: 2200 ft³
